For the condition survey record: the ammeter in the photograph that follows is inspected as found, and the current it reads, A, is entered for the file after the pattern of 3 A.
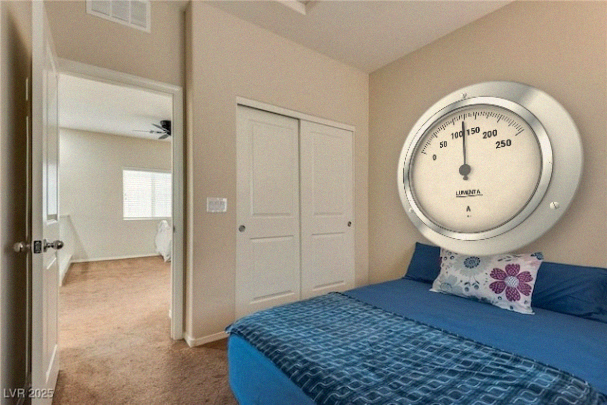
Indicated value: 125 A
